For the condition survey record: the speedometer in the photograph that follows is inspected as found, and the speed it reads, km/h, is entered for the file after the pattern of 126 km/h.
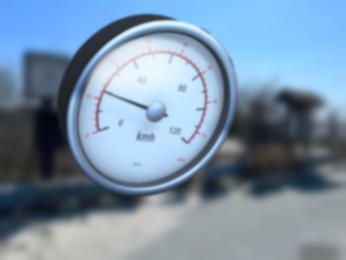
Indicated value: 20 km/h
